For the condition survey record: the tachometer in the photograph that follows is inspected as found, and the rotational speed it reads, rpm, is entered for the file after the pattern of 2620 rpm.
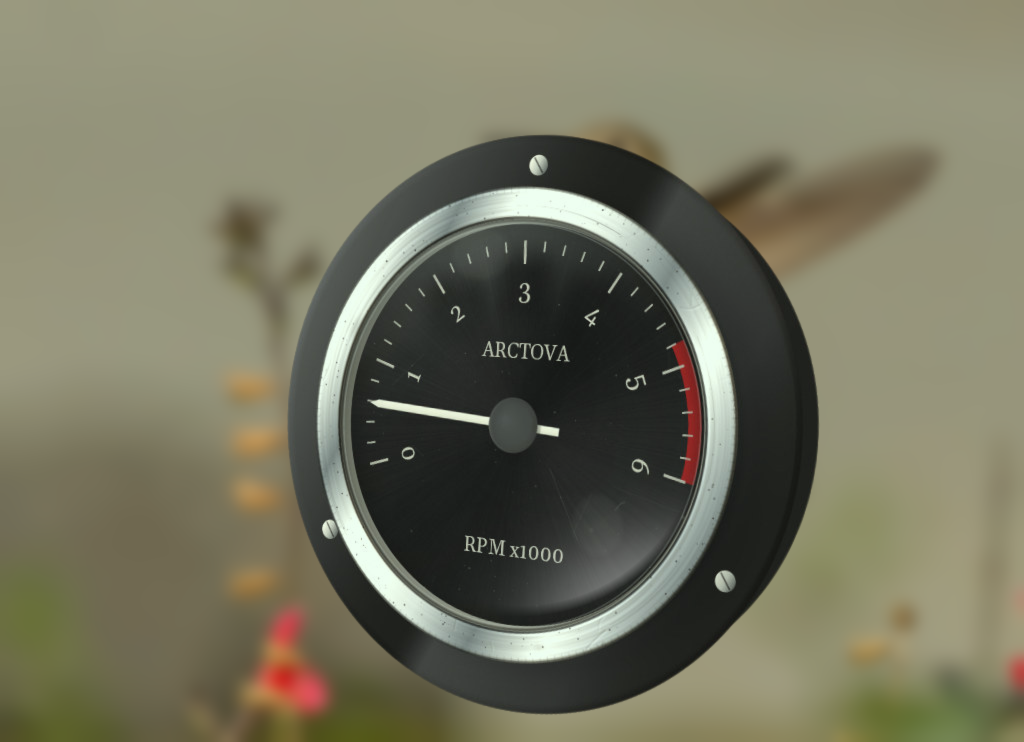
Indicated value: 600 rpm
